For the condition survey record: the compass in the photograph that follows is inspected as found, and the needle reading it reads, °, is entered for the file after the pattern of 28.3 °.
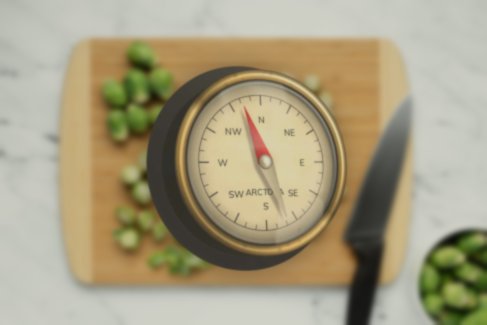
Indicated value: 340 °
